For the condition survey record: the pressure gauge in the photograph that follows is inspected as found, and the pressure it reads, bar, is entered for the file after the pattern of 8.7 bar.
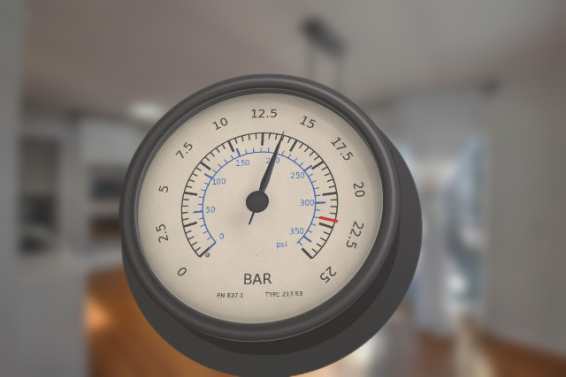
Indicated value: 14 bar
